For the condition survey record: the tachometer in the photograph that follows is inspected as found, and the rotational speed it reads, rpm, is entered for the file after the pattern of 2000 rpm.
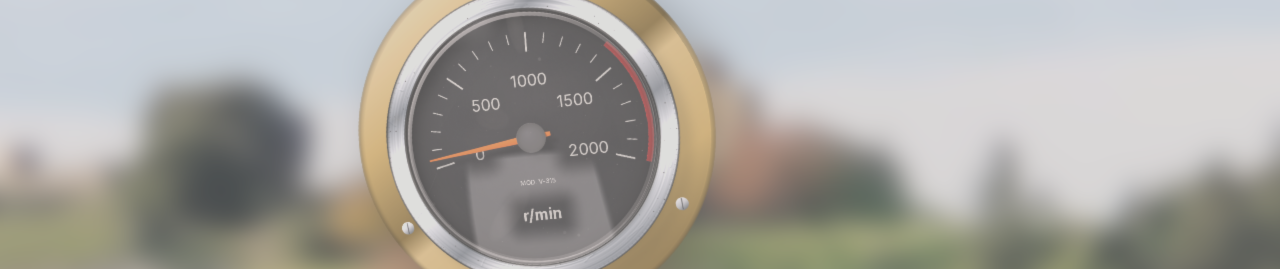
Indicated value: 50 rpm
